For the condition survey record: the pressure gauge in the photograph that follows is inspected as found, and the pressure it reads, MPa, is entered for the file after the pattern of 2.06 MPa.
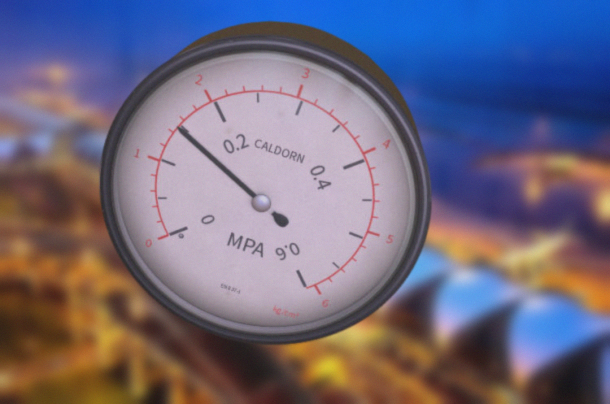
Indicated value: 0.15 MPa
